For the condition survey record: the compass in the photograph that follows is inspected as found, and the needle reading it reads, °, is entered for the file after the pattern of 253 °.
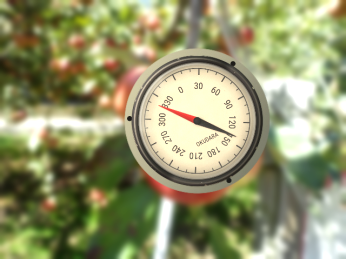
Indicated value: 320 °
